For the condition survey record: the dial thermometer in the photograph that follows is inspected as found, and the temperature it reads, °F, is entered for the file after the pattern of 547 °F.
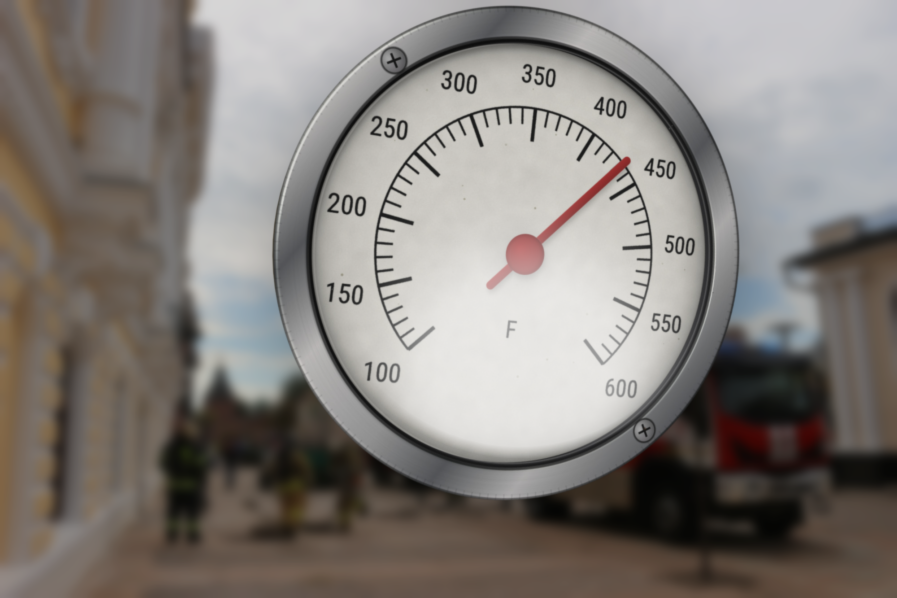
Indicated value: 430 °F
